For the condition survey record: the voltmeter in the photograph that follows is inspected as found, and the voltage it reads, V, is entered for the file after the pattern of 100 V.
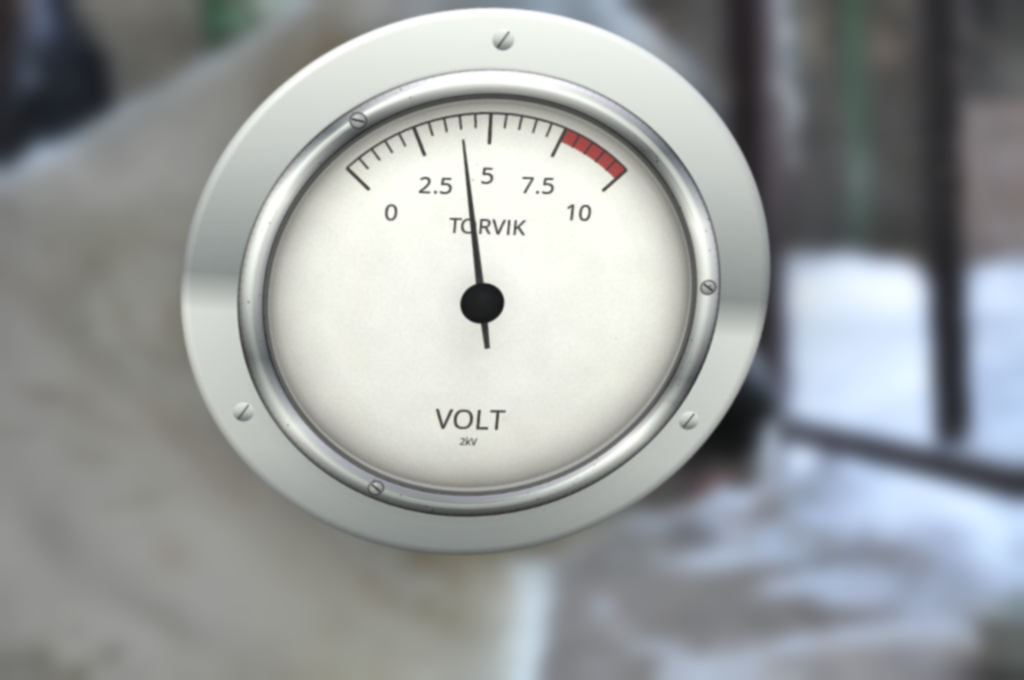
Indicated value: 4 V
